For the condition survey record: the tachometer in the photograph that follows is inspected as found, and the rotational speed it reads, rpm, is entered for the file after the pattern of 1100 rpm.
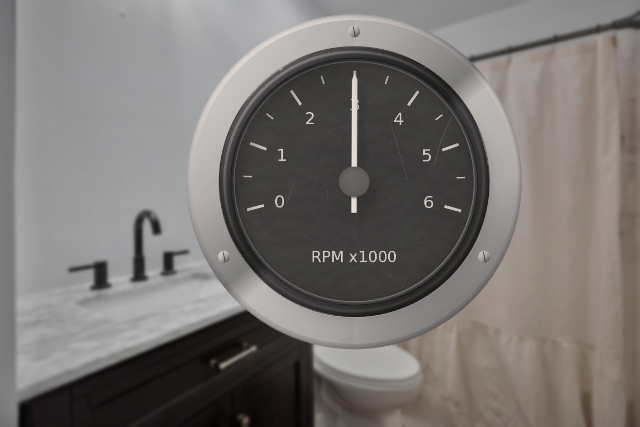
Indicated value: 3000 rpm
